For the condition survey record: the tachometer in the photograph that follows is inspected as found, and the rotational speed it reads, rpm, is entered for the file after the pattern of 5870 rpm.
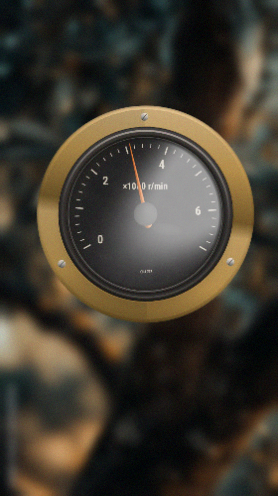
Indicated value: 3100 rpm
